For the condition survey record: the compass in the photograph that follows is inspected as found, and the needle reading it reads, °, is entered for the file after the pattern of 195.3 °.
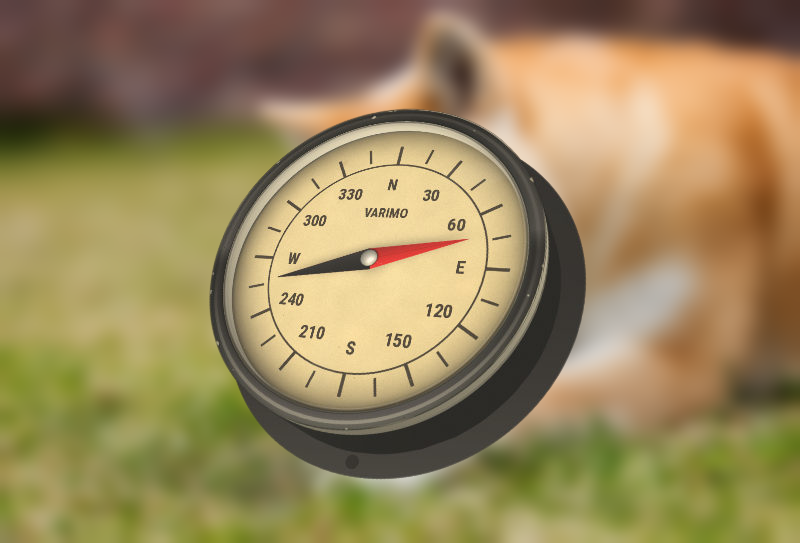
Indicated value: 75 °
